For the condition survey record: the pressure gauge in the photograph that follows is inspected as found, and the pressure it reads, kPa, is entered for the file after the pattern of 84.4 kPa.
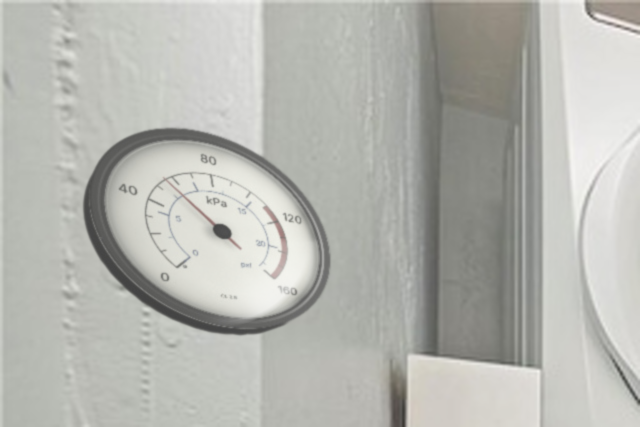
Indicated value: 55 kPa
